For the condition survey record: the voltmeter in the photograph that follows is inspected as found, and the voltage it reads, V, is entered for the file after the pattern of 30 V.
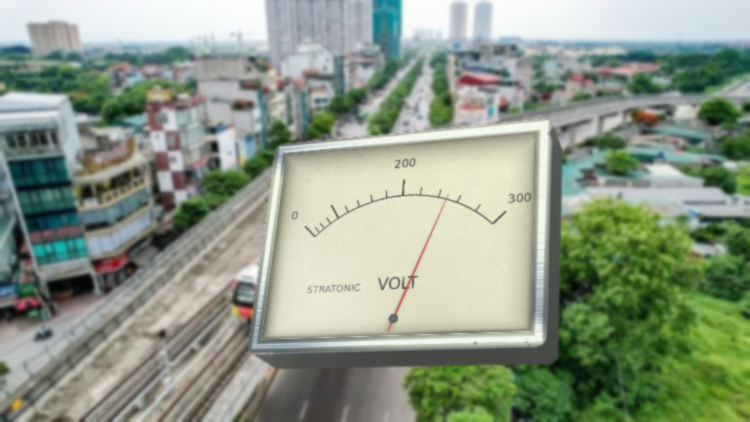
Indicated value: 250 V
